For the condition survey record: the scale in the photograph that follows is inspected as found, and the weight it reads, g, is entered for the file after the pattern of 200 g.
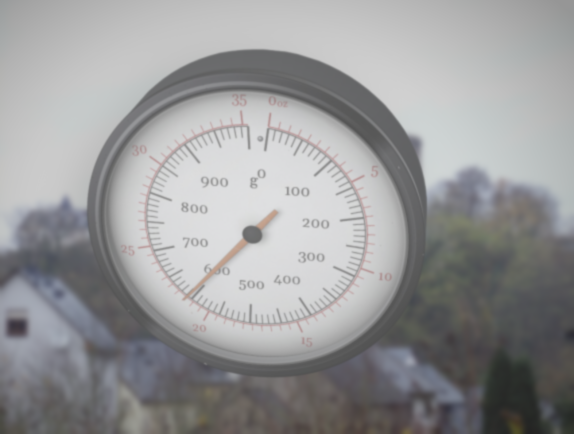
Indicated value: 610 g
